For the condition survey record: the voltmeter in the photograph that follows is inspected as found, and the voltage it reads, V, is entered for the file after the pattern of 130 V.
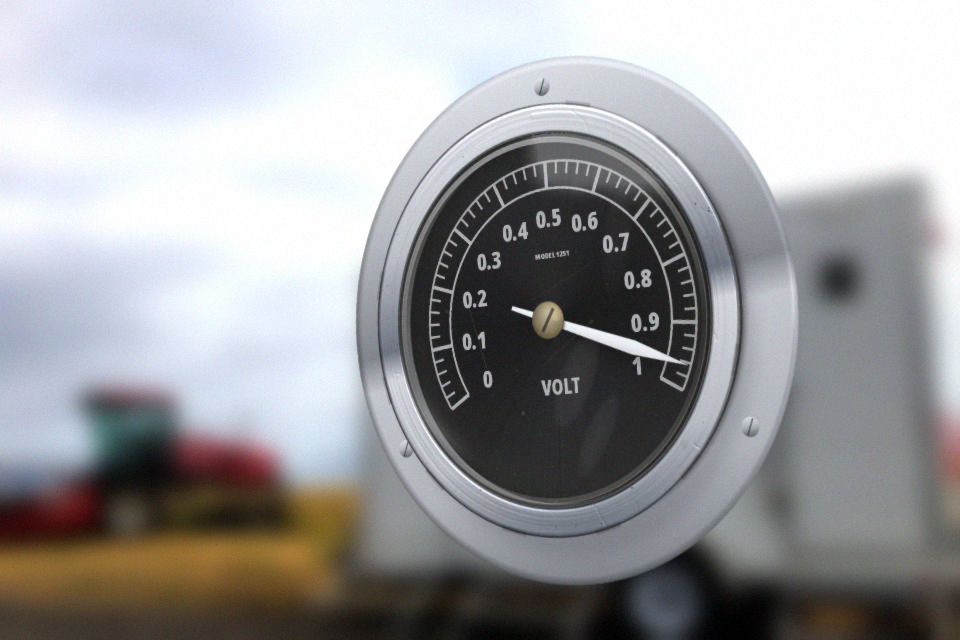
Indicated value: 0.96 V
